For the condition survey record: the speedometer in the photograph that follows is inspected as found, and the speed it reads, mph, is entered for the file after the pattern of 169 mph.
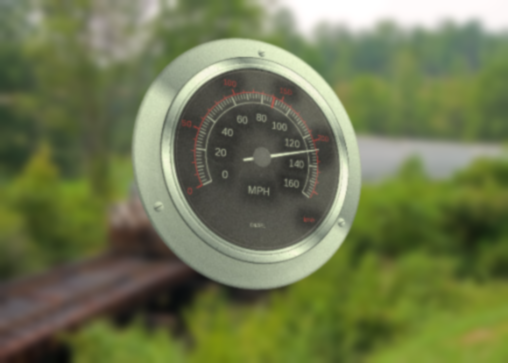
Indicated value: 130 mph
